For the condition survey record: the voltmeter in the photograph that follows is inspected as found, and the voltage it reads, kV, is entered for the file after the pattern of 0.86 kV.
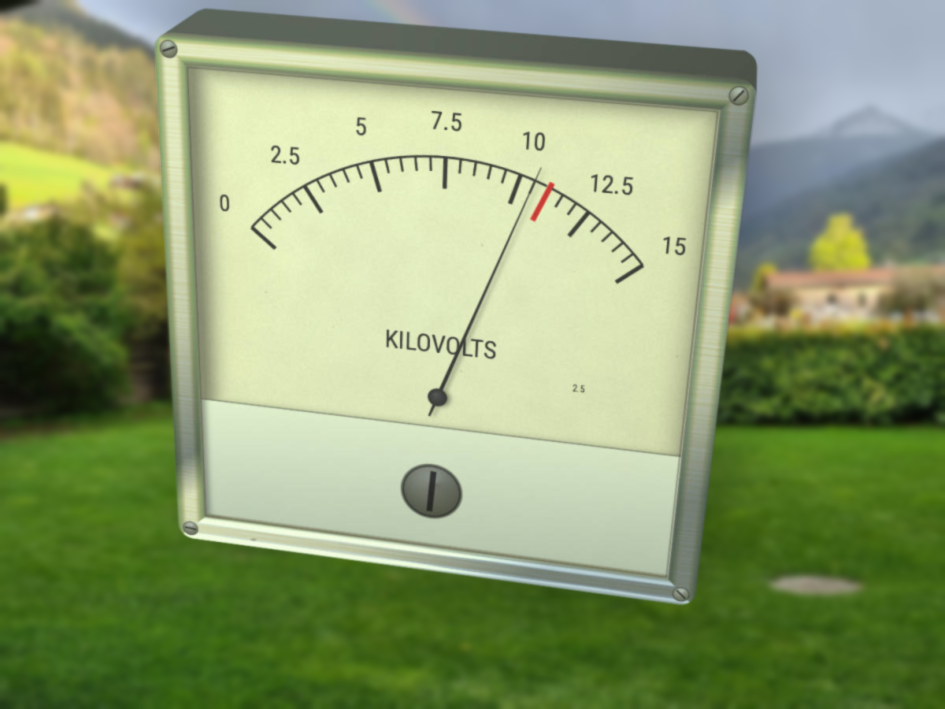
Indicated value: 10.5 kV
